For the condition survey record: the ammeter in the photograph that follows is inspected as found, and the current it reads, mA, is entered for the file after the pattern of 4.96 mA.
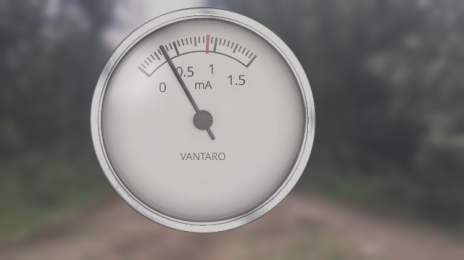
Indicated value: 0.35 mA
